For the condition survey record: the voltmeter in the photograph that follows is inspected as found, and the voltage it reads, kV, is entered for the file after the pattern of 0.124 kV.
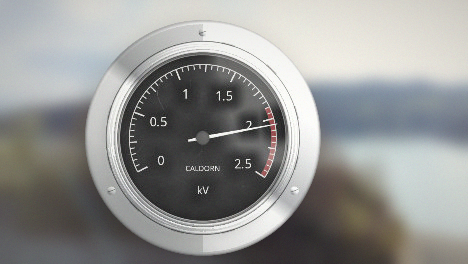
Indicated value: 2.05 kV
